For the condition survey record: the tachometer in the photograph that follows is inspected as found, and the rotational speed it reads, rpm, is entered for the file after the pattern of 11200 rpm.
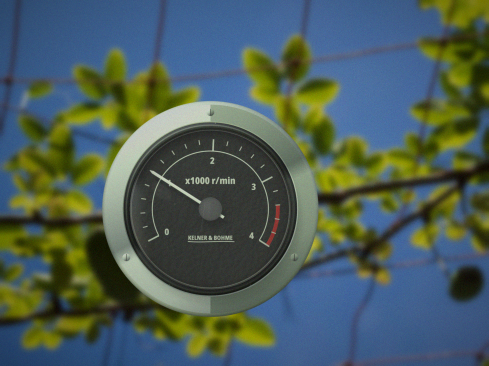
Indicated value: 1000 rpm
